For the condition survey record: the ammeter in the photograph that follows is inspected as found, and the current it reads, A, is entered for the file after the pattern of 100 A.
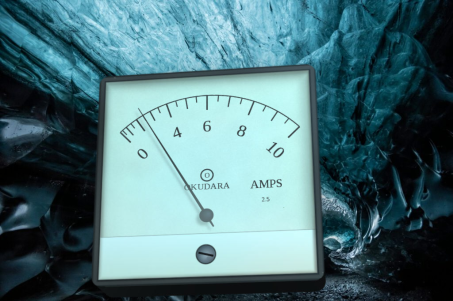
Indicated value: 2.5 A
